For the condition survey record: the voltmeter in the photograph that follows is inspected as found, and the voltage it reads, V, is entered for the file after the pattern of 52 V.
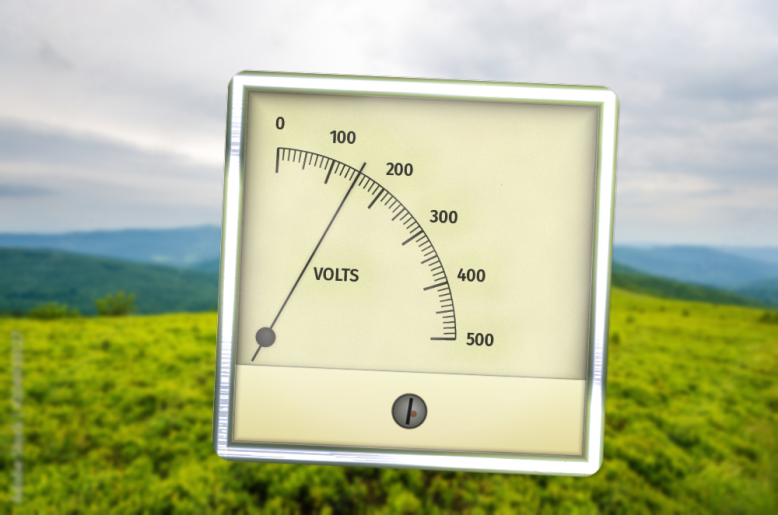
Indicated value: 150 V
